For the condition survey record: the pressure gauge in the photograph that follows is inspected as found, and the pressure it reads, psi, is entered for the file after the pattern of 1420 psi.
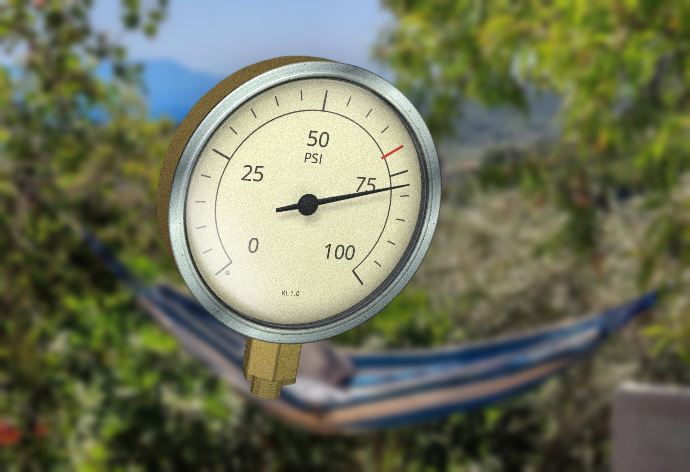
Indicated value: 77.5 psi
